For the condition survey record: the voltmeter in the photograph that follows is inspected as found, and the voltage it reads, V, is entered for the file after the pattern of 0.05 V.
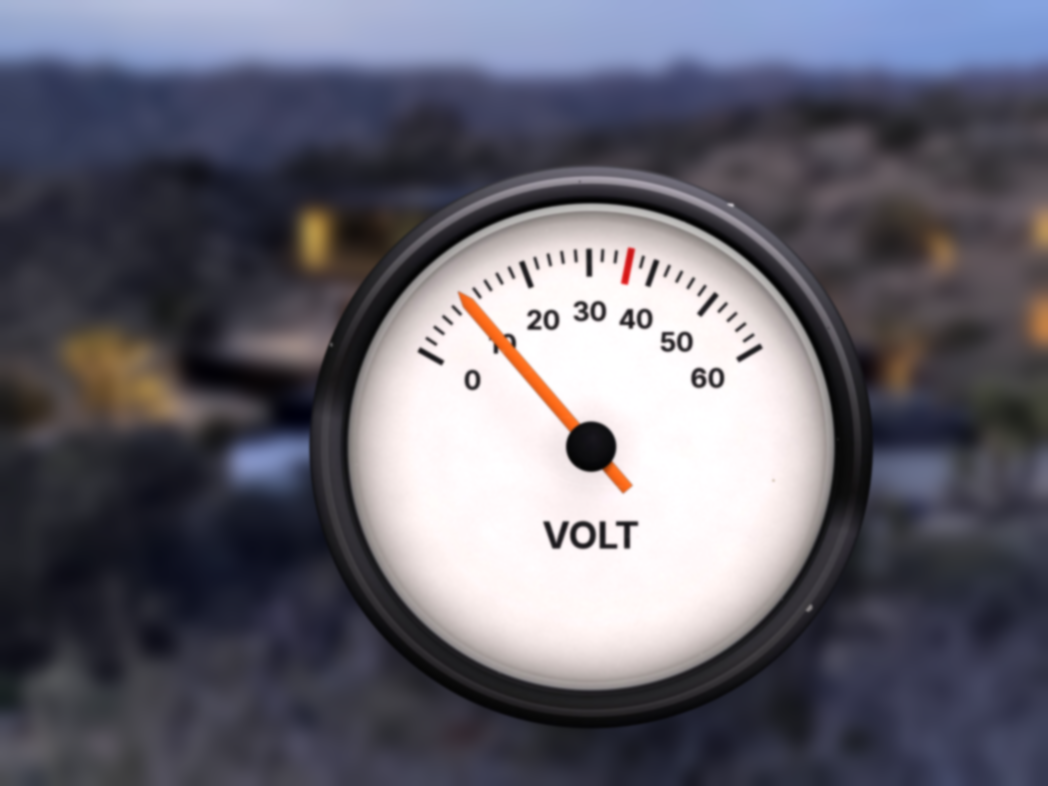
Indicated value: 10 V
